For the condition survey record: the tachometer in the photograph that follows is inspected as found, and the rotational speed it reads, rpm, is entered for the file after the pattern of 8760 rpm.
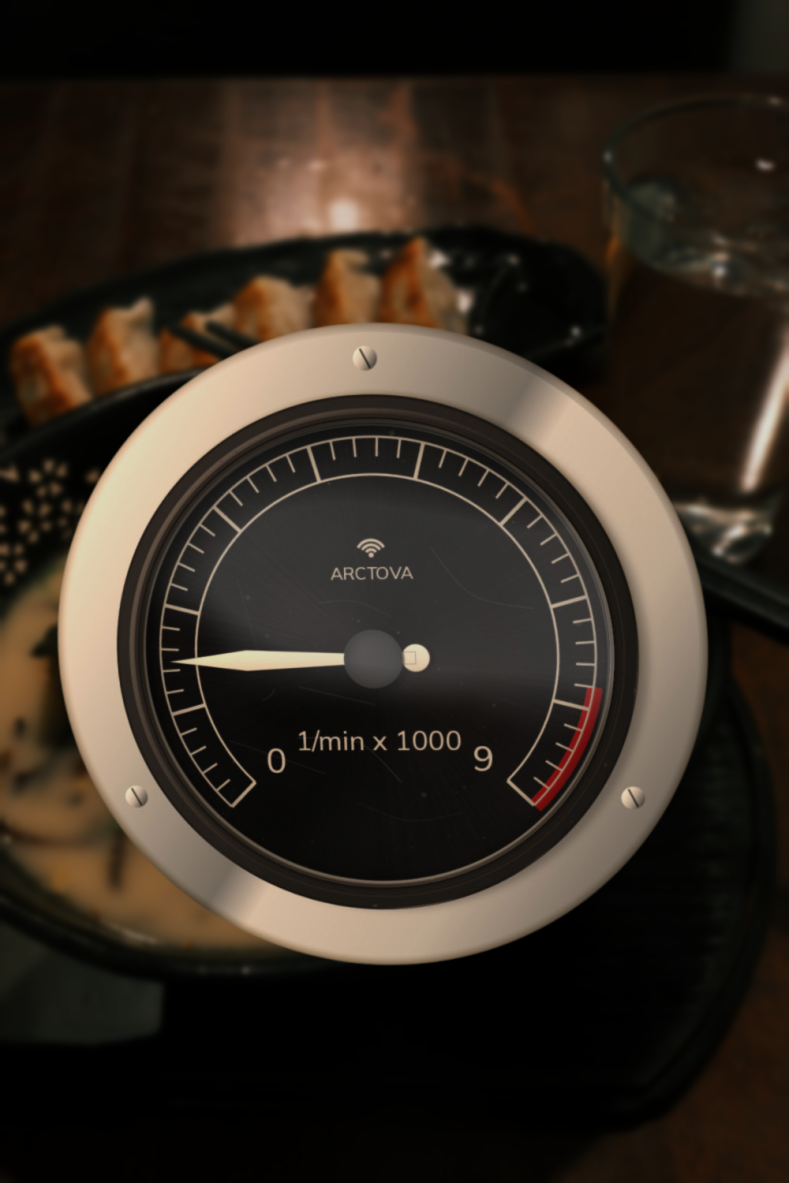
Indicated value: 1500 rpm
